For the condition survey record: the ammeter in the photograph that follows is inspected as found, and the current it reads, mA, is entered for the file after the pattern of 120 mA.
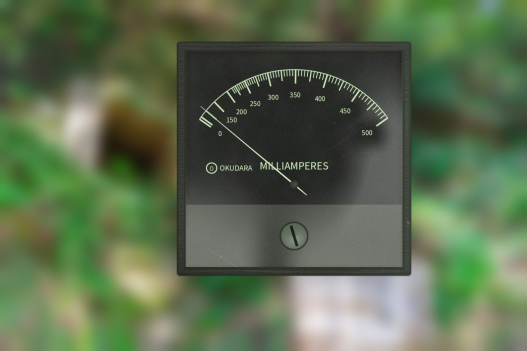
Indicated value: 100 mA
